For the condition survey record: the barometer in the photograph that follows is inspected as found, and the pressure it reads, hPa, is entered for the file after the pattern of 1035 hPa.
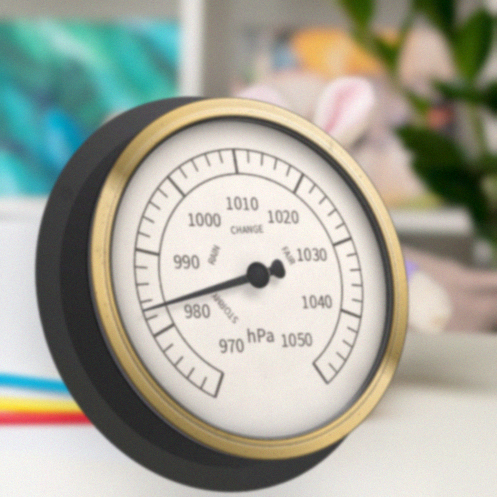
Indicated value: 983 hPa
